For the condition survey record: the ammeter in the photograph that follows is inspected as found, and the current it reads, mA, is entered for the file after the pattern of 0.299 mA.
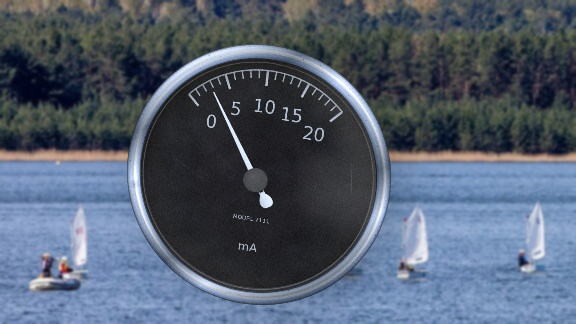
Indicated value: 3 mA
